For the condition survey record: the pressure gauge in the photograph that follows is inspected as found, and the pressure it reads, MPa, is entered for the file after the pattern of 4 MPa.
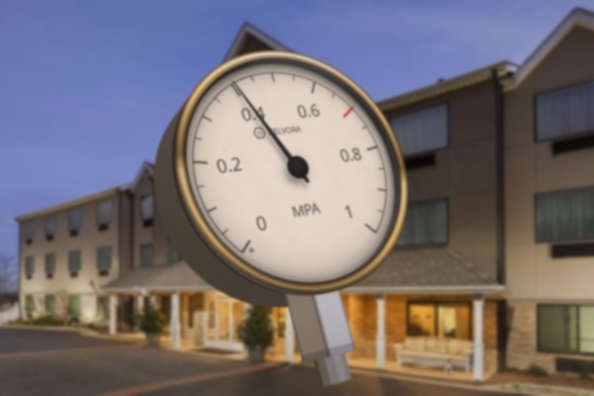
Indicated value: 0.4 MPa
